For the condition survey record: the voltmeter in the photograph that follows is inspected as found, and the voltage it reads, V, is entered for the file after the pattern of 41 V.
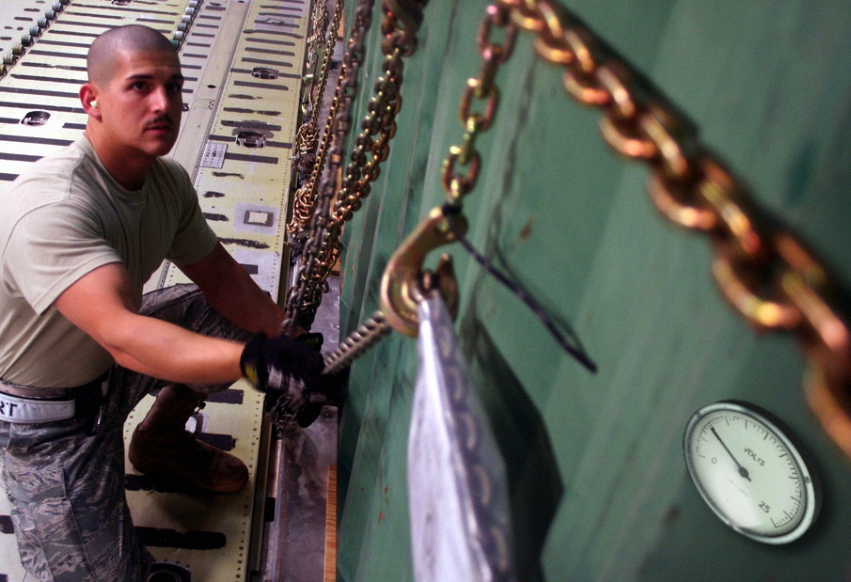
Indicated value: 5 V
